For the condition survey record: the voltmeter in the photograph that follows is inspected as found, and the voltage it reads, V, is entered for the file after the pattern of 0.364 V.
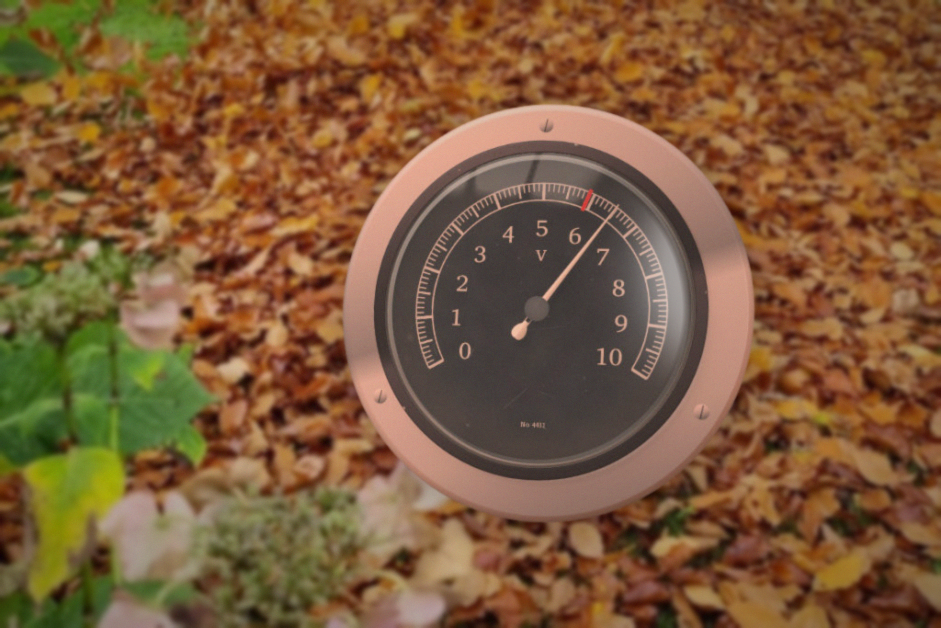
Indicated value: 6.5 V
